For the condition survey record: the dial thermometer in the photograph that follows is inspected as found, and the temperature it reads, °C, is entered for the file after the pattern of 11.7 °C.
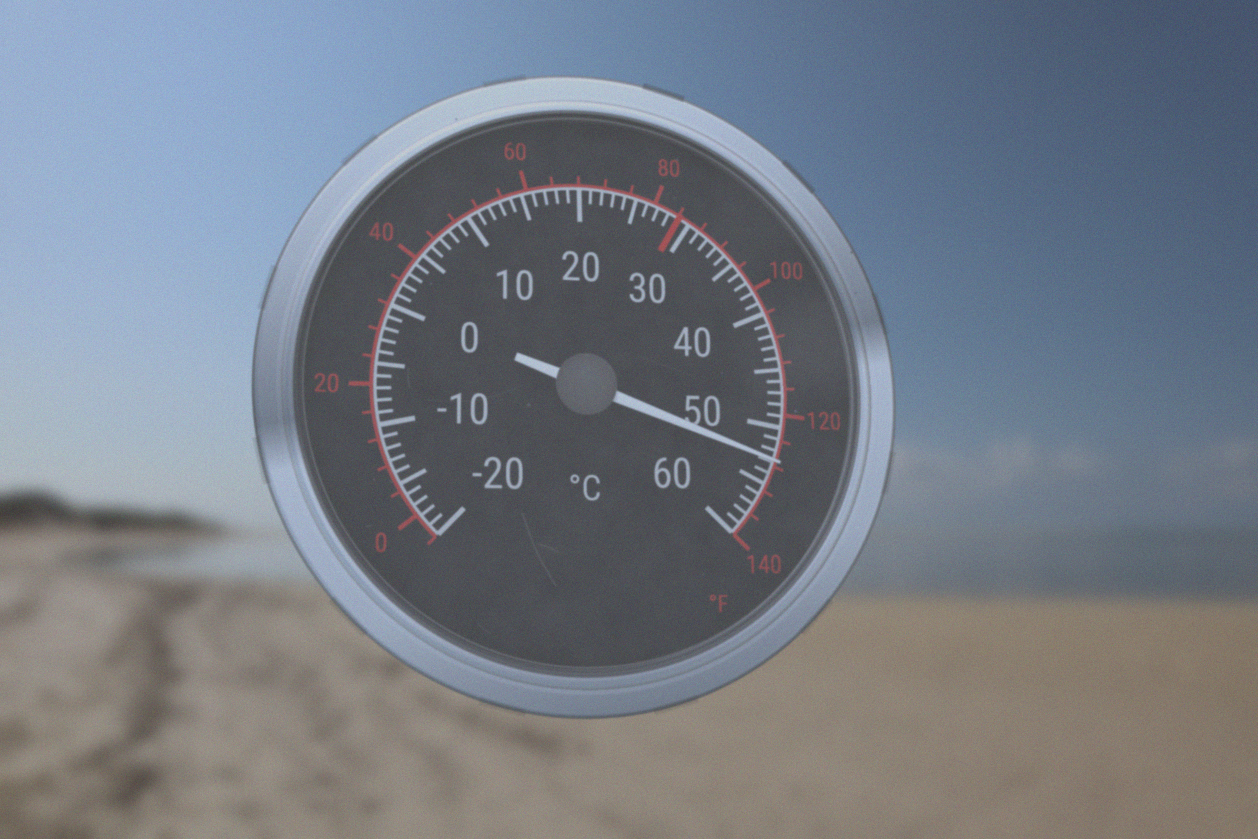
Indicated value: 53 °C
